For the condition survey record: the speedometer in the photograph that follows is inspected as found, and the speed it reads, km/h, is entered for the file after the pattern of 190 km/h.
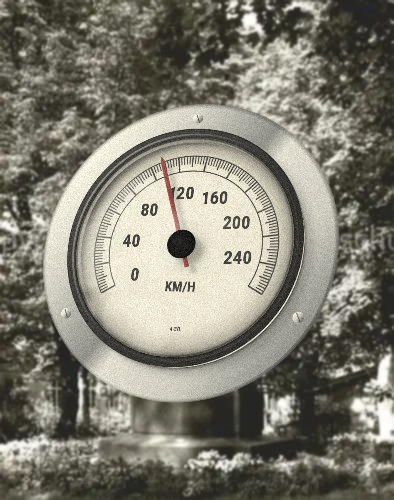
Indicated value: 110 km/h
